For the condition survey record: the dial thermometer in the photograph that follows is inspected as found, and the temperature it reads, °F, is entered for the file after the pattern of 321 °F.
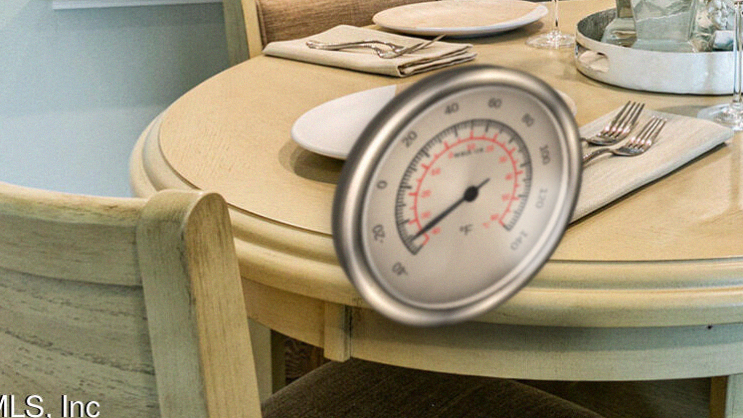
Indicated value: -30 °F
